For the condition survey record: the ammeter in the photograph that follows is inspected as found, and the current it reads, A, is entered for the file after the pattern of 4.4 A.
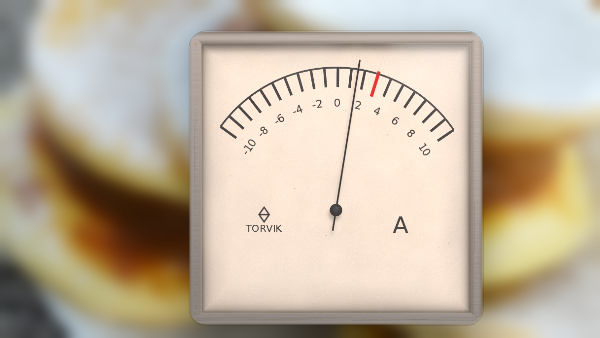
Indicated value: 1.5 A
